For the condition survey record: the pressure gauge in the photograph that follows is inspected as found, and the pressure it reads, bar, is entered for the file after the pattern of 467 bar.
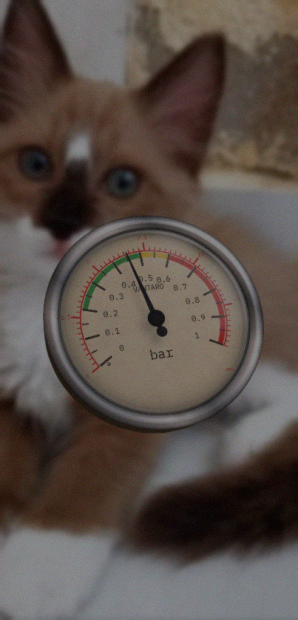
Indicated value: 0.45 bar
